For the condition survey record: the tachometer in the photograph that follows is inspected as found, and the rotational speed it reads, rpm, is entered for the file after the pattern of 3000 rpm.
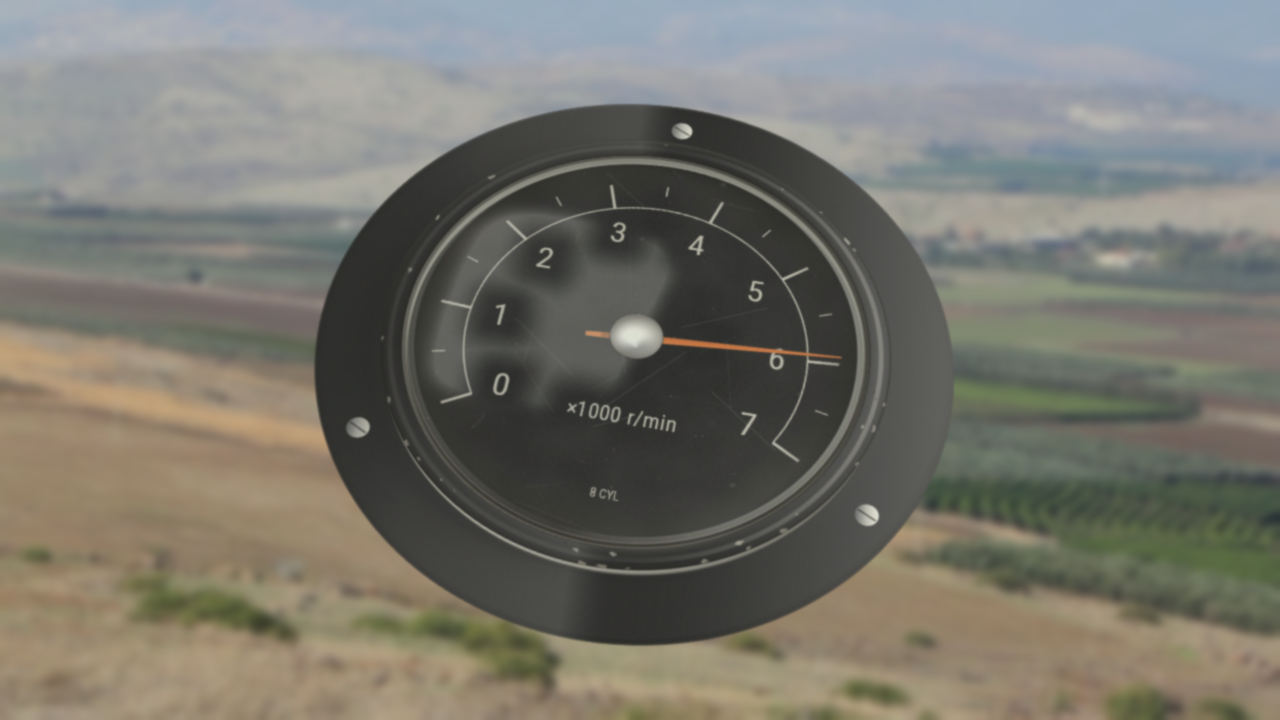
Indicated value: 6000 rpm
